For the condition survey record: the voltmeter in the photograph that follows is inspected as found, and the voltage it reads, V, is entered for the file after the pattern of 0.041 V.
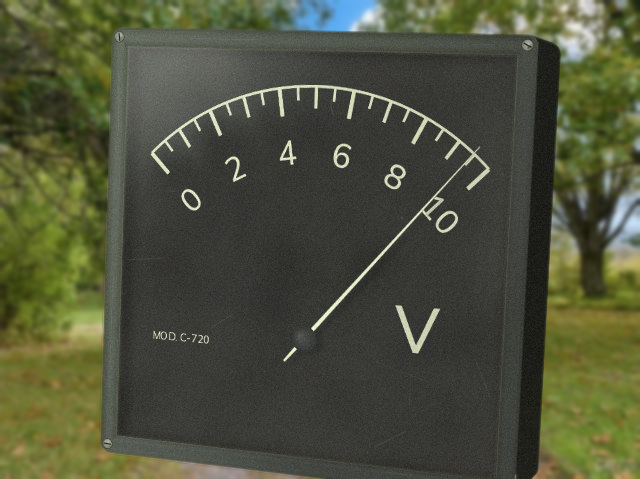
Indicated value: 9.5 V
